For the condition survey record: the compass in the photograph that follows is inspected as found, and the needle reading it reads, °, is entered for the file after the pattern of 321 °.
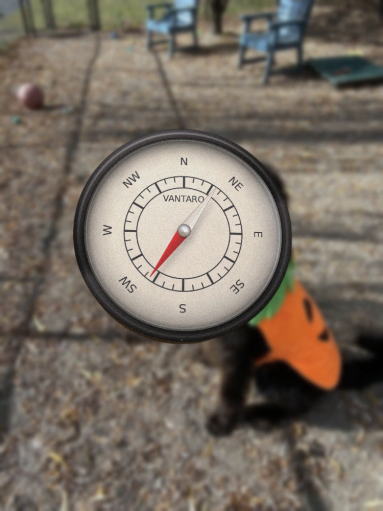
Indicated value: 215 °
